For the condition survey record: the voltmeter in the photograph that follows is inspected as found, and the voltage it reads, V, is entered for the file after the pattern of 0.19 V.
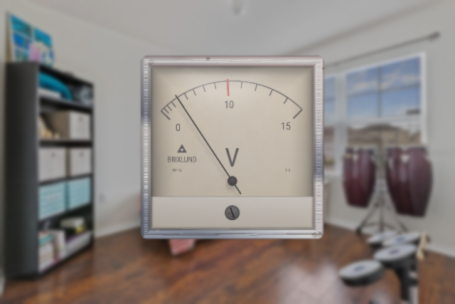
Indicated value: 5 V
